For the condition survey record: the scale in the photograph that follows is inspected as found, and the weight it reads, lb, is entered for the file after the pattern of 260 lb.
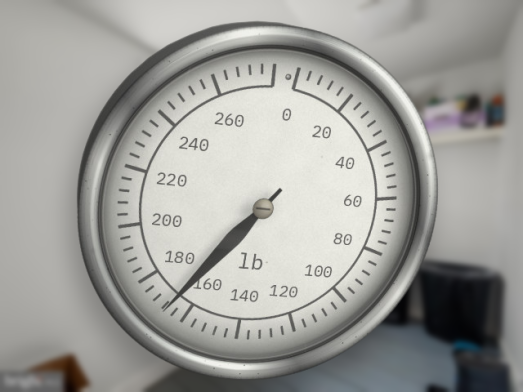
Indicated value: 168 lb
